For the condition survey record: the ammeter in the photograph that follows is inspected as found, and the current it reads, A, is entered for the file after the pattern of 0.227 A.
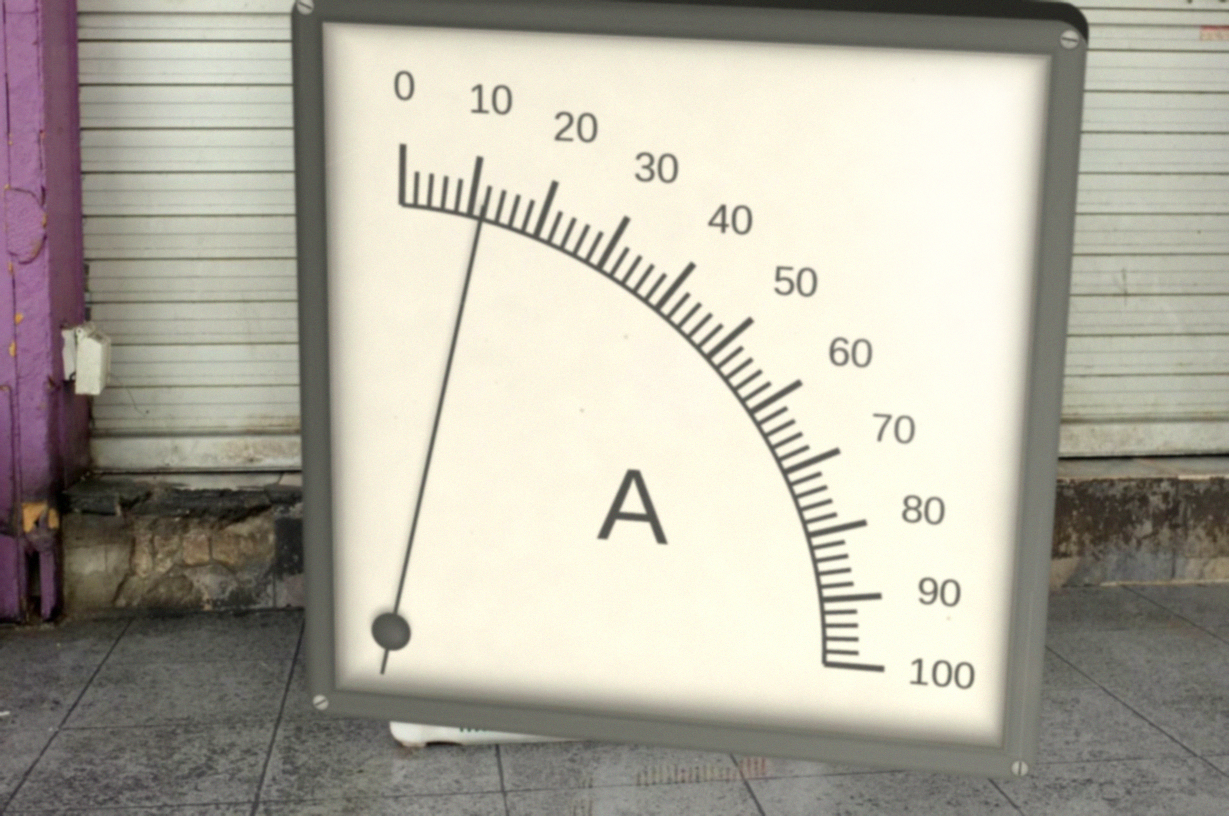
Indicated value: 12 A
